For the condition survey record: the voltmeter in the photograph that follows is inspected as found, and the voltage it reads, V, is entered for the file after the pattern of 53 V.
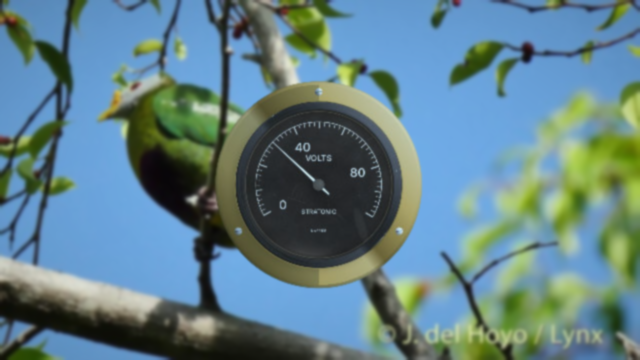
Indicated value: 30 V
